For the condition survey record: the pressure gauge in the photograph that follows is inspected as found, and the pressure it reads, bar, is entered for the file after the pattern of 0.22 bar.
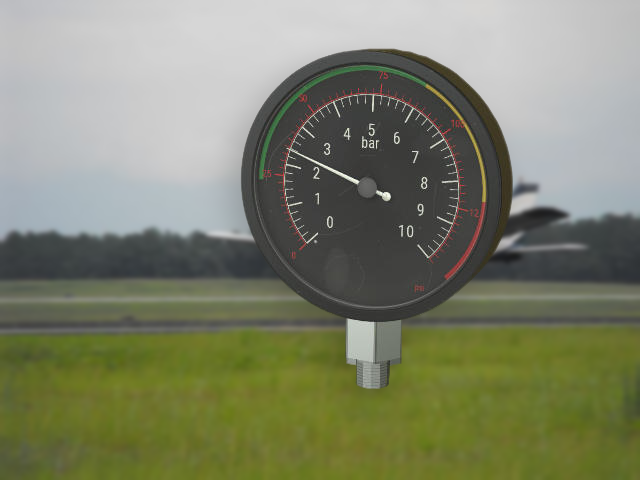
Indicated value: 2.4 bar
